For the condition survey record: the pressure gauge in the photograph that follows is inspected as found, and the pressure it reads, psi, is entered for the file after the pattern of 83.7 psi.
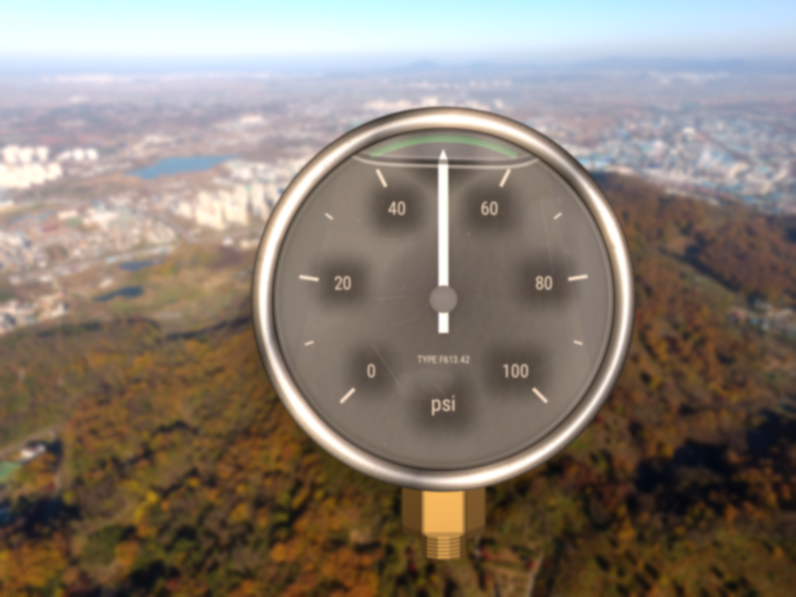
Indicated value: 50 psi
